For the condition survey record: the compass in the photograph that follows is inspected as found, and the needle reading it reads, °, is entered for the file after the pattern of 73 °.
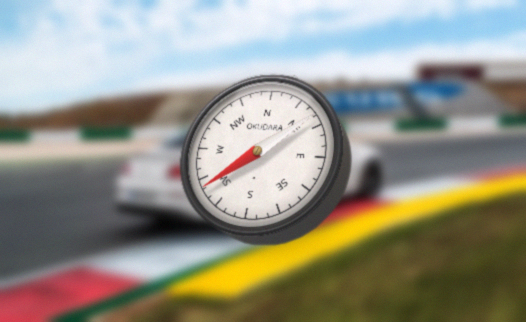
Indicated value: 230 °
